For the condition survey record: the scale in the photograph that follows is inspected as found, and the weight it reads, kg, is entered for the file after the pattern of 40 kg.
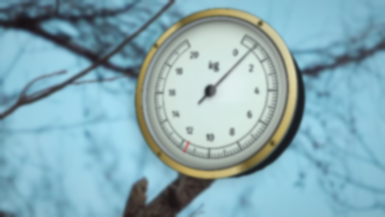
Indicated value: 1 kg
